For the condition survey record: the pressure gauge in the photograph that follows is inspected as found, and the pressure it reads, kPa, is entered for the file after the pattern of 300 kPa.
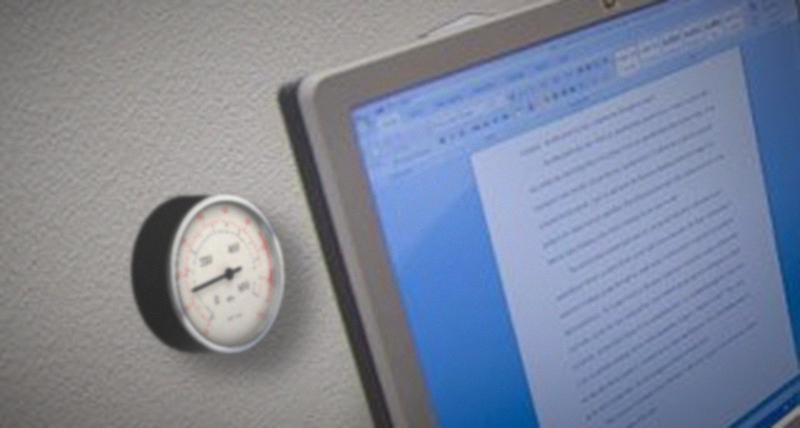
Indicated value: 100 kPa
